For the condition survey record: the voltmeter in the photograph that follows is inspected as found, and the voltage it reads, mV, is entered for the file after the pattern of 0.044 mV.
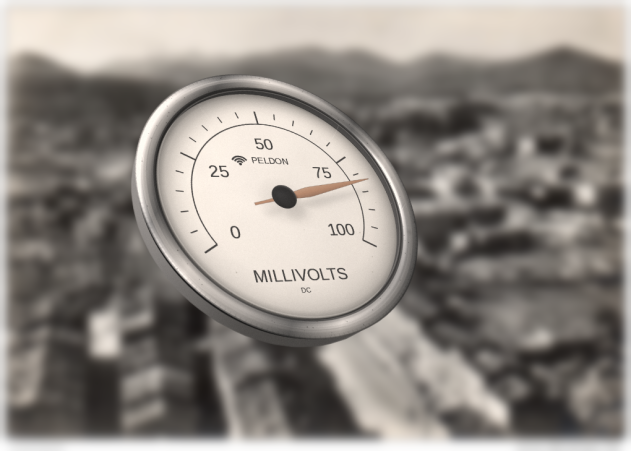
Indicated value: 82.5 mV
